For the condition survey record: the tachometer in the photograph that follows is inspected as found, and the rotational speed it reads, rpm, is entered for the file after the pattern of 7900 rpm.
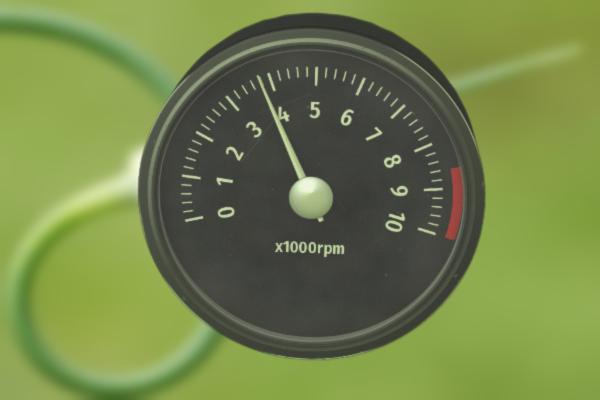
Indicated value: 3800 rpm
